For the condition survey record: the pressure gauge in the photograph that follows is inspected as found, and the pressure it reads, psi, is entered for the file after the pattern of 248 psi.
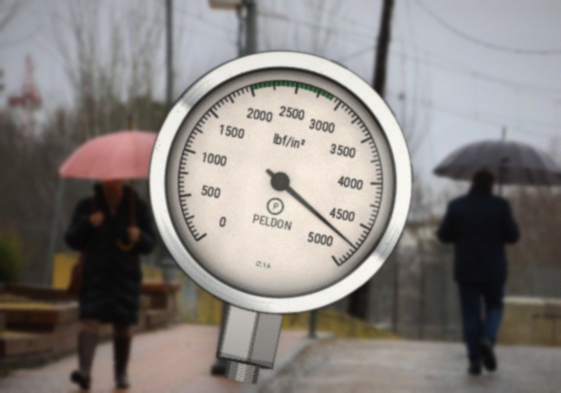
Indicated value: 4750 psi
